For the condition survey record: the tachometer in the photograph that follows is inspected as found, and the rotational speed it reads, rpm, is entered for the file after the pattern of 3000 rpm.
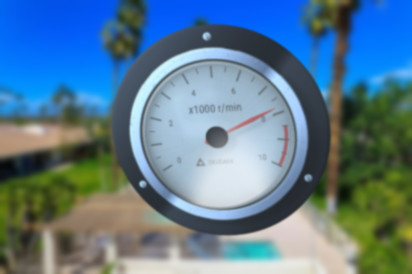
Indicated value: 7750 rpm
